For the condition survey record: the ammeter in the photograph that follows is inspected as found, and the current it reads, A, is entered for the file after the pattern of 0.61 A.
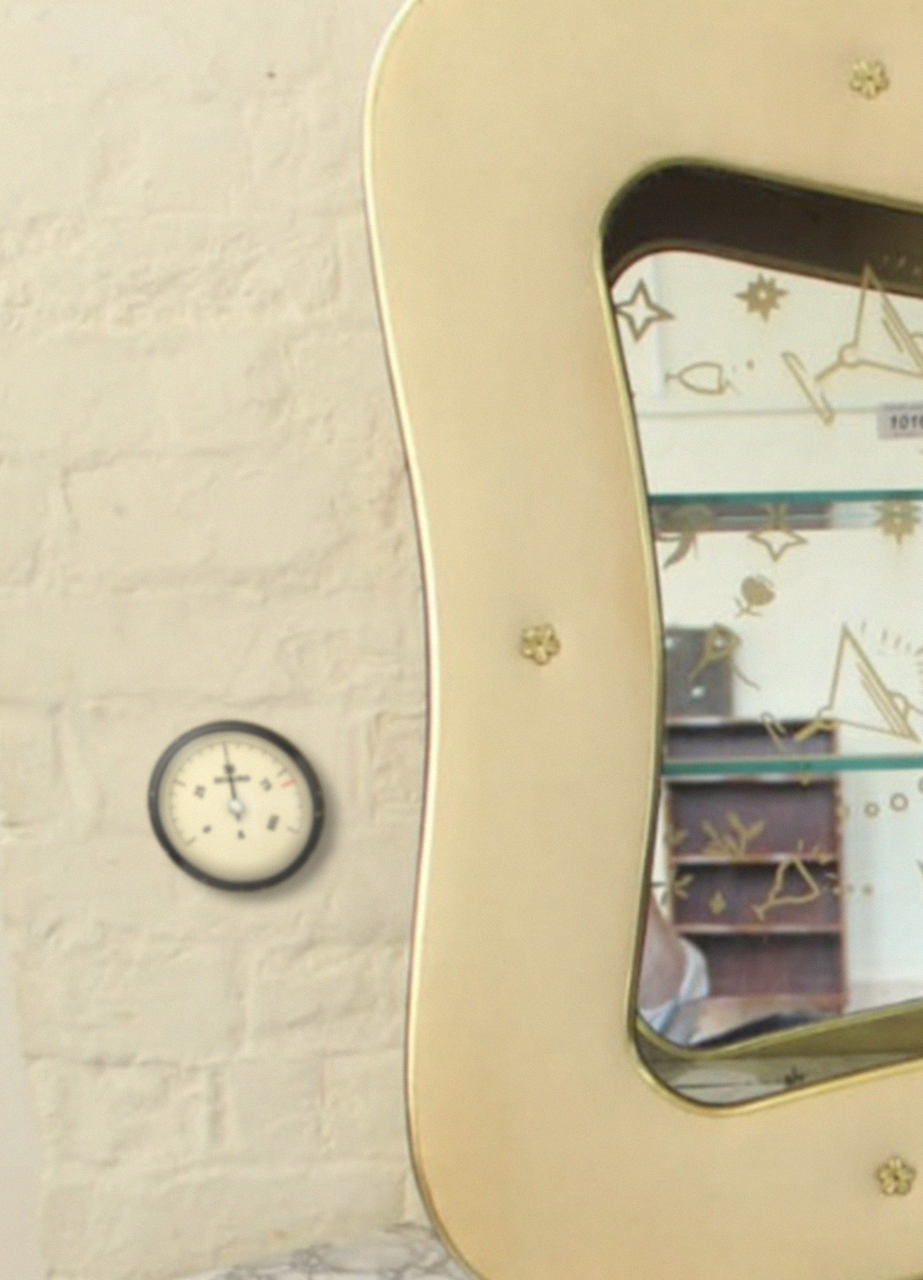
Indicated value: 50 A
